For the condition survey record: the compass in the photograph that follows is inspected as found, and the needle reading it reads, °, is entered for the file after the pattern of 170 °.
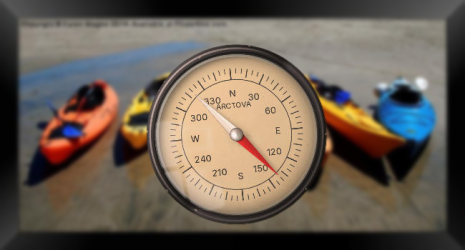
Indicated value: 140 °
